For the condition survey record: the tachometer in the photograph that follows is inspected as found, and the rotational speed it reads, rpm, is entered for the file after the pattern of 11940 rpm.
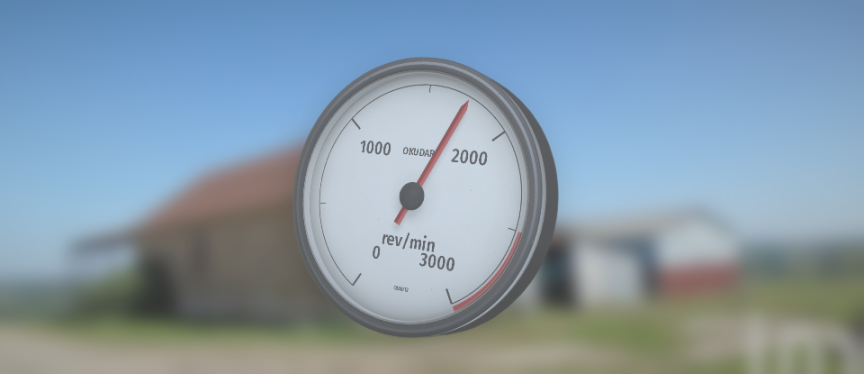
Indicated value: 1750 rpm
